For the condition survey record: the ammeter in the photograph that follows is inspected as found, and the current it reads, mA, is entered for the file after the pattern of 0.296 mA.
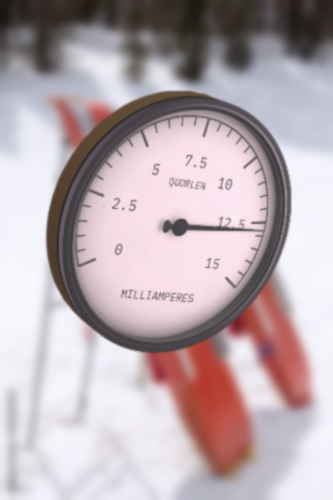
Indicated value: 12.75 mA
